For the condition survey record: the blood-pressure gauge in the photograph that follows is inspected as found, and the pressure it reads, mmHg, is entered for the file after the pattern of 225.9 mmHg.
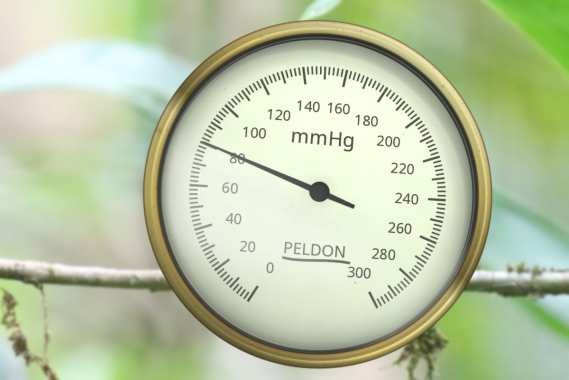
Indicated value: 80 mmHg
